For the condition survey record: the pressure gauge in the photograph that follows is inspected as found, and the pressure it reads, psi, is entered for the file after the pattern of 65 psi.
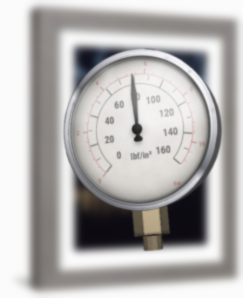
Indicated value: 80 psi
